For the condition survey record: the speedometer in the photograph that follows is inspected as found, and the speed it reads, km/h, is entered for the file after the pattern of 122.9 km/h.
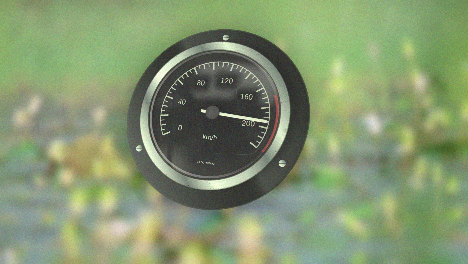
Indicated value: 195 km/h
